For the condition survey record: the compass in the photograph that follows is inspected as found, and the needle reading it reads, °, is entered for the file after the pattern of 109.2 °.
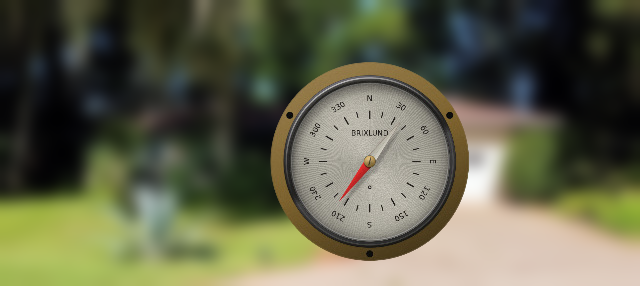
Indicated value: 217.5 °
